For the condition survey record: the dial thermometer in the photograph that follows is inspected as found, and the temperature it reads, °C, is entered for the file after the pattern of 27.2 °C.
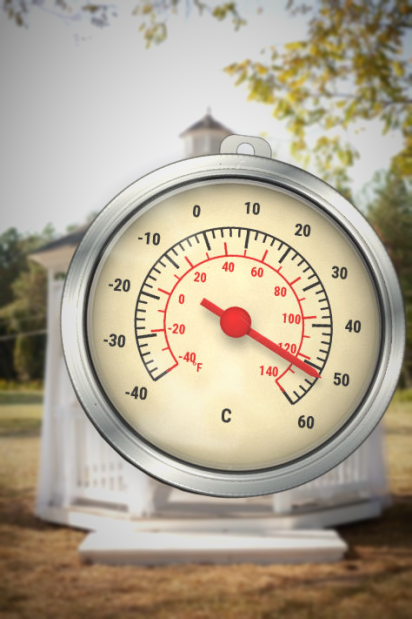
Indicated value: 52 °C
